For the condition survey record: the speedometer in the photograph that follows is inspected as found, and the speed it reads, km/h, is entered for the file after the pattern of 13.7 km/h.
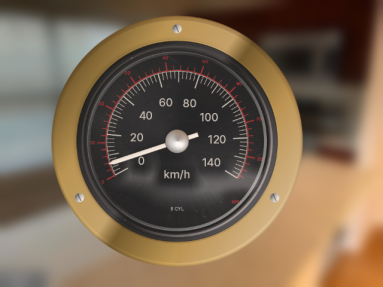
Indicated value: 6 km/h
